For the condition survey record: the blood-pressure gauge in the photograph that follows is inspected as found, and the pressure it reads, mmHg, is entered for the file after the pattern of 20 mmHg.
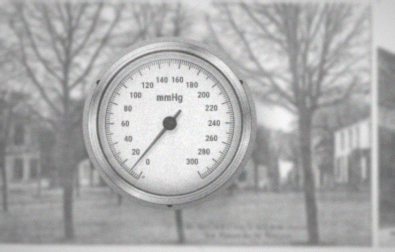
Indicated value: 10 mmHg
